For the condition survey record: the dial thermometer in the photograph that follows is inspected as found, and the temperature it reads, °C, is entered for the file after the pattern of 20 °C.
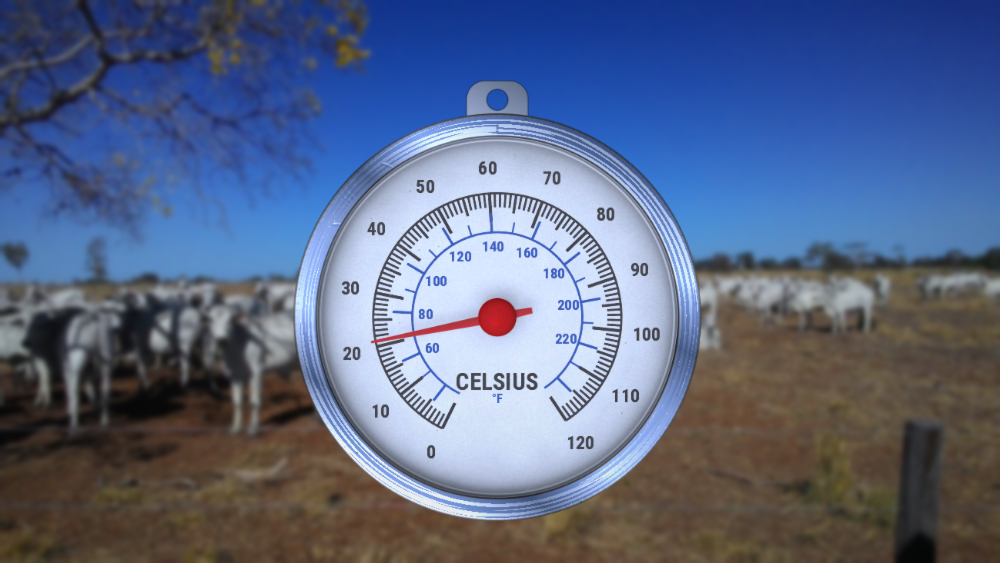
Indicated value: 21 °C
